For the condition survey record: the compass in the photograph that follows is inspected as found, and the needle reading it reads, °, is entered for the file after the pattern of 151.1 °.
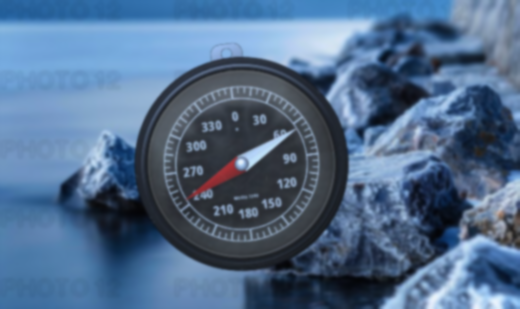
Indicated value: 245 °
